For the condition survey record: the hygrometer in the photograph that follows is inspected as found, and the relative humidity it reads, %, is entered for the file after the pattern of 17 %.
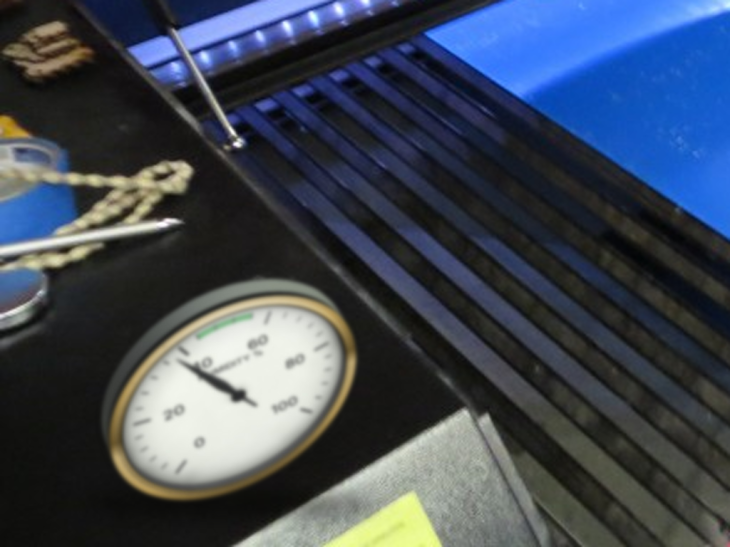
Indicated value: 38 %
